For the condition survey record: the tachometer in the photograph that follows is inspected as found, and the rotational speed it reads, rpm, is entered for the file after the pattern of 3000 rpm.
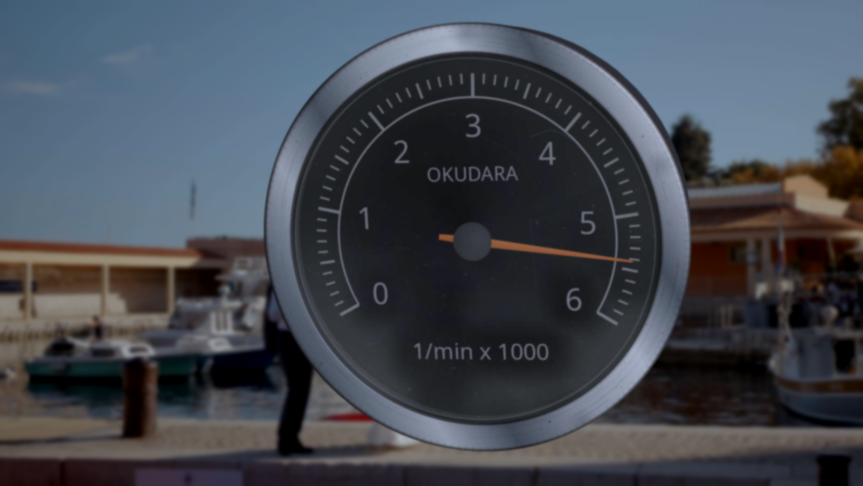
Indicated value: 5400 rpm
